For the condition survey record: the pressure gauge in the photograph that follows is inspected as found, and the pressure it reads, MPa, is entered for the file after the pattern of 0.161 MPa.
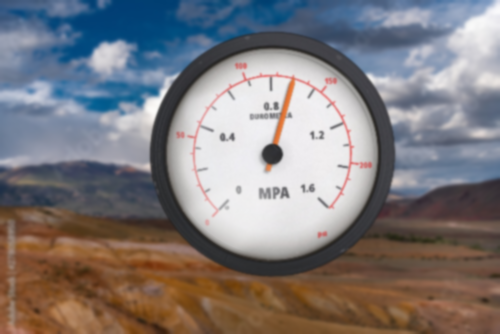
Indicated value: 0.9 MPa
